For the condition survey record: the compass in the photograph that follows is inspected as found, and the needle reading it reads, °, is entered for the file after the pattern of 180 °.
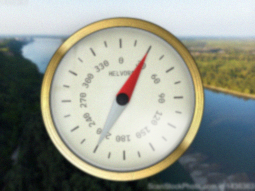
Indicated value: 30 °
